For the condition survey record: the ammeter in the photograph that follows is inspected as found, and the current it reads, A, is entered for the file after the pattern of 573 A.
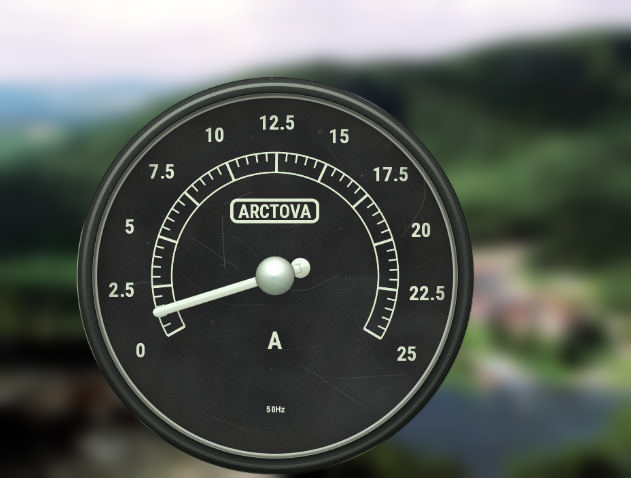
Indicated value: 1.25 A
